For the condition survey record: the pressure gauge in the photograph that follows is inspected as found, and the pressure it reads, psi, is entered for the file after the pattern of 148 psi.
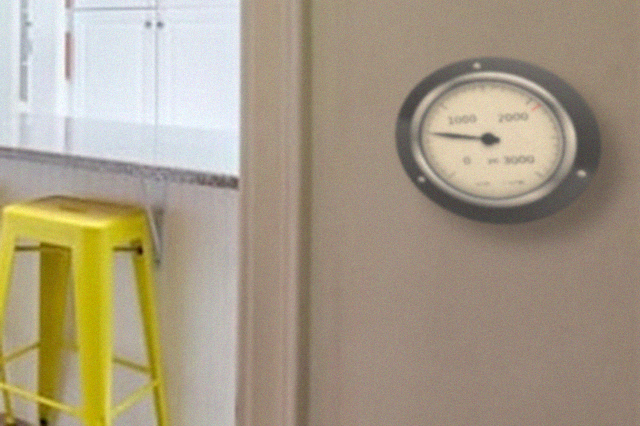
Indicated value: 600 psi
